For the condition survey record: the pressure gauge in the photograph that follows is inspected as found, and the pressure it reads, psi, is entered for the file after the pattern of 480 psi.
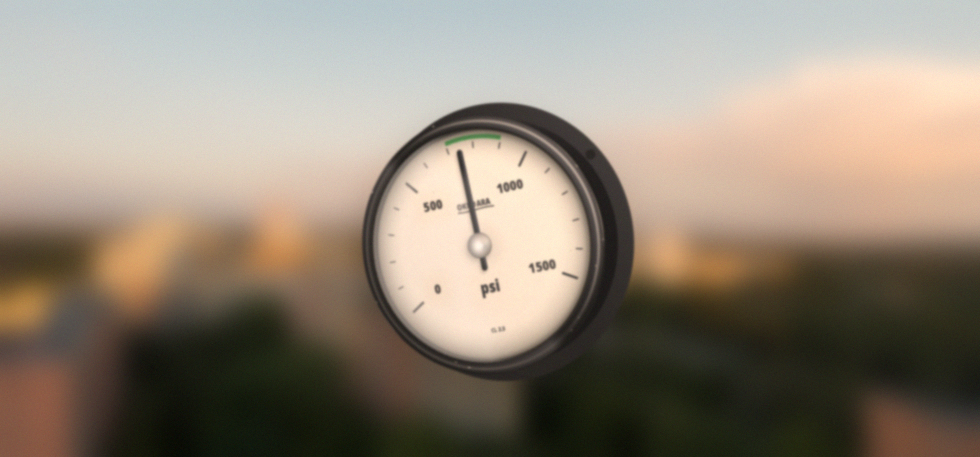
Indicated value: 750 psi
